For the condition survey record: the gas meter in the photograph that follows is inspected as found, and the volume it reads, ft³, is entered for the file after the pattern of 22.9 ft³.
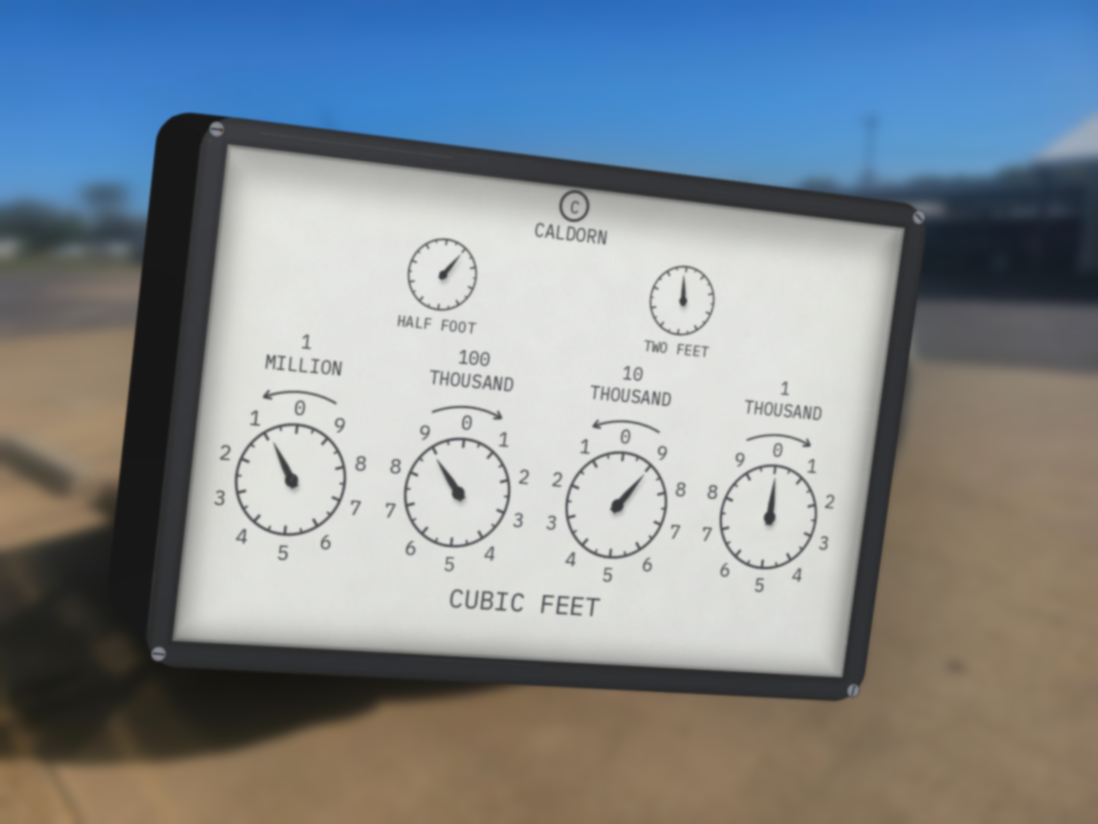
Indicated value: 89000 ft³
